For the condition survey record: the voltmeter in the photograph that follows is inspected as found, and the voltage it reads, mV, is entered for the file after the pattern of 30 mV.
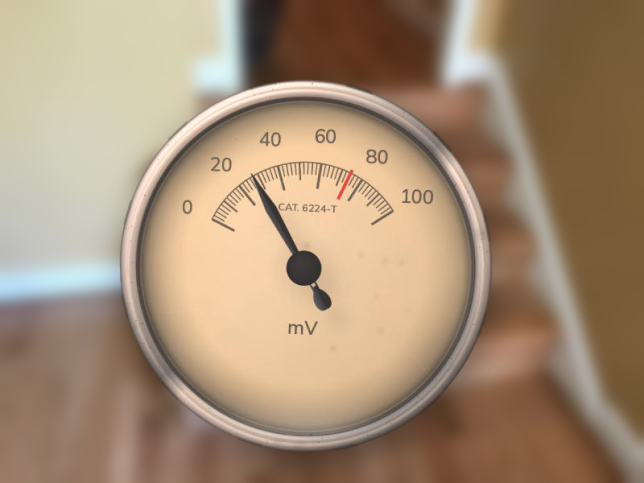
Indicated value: 28 mV
